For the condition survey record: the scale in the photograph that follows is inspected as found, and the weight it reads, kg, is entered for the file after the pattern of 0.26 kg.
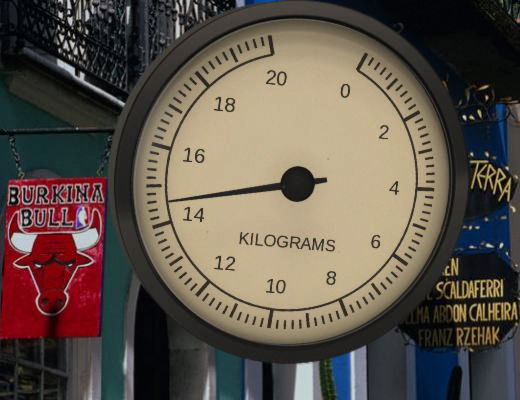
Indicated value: 14.6 kg
